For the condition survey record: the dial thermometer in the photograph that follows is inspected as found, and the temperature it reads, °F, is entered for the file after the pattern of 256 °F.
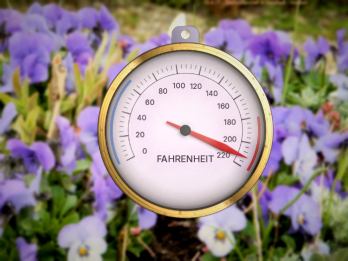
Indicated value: 212 °F
